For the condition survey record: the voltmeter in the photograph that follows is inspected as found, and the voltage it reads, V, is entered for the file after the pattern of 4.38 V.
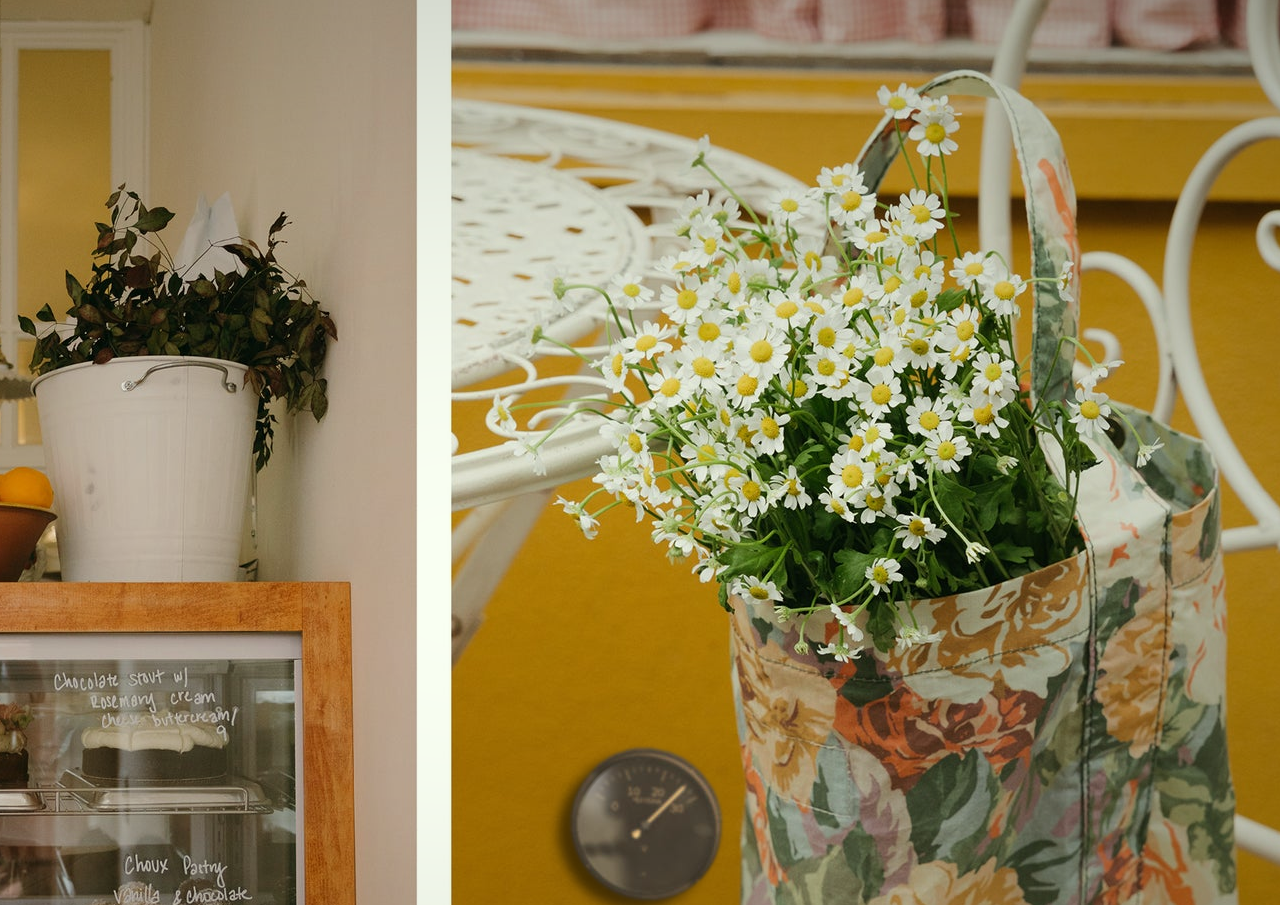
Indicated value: 26 V
